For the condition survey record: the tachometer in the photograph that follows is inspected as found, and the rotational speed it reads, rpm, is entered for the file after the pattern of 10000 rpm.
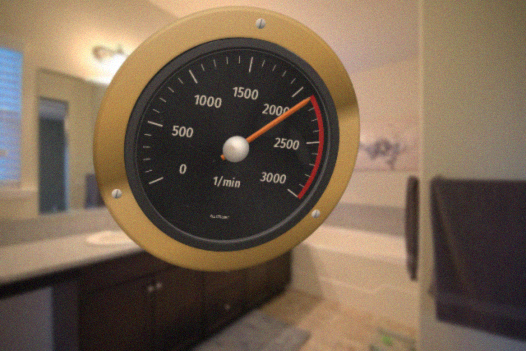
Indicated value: 2100 rpm
